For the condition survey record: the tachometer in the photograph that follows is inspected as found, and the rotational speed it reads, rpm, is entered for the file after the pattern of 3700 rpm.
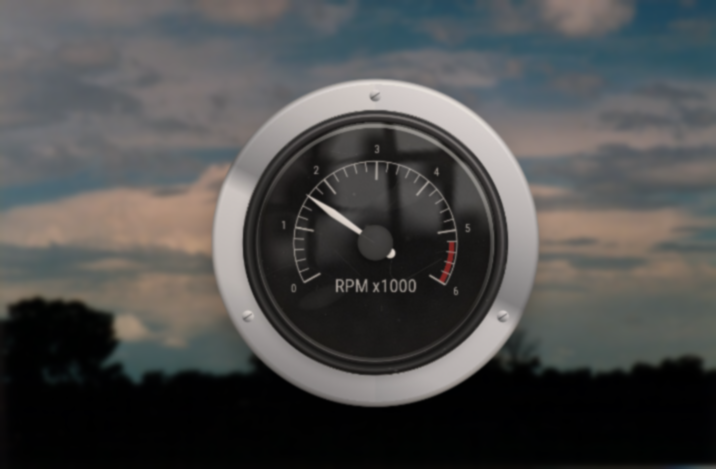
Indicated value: 1600 rpm
